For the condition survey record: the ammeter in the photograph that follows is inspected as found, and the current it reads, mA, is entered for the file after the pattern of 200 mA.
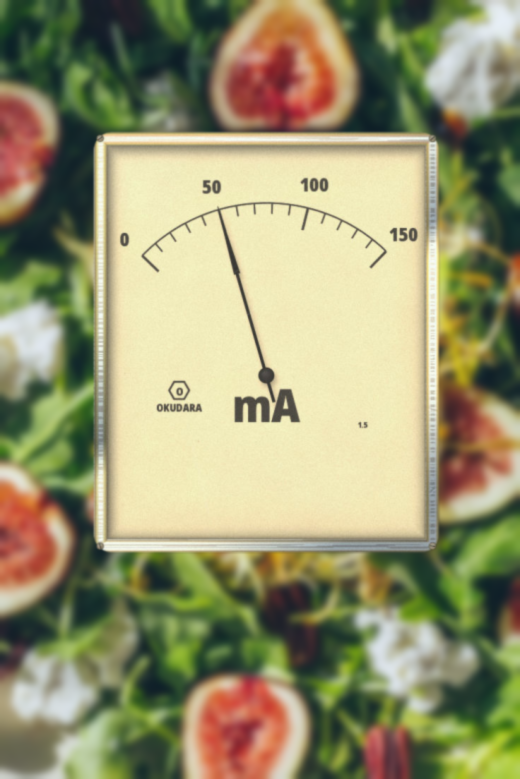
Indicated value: 50 mA
